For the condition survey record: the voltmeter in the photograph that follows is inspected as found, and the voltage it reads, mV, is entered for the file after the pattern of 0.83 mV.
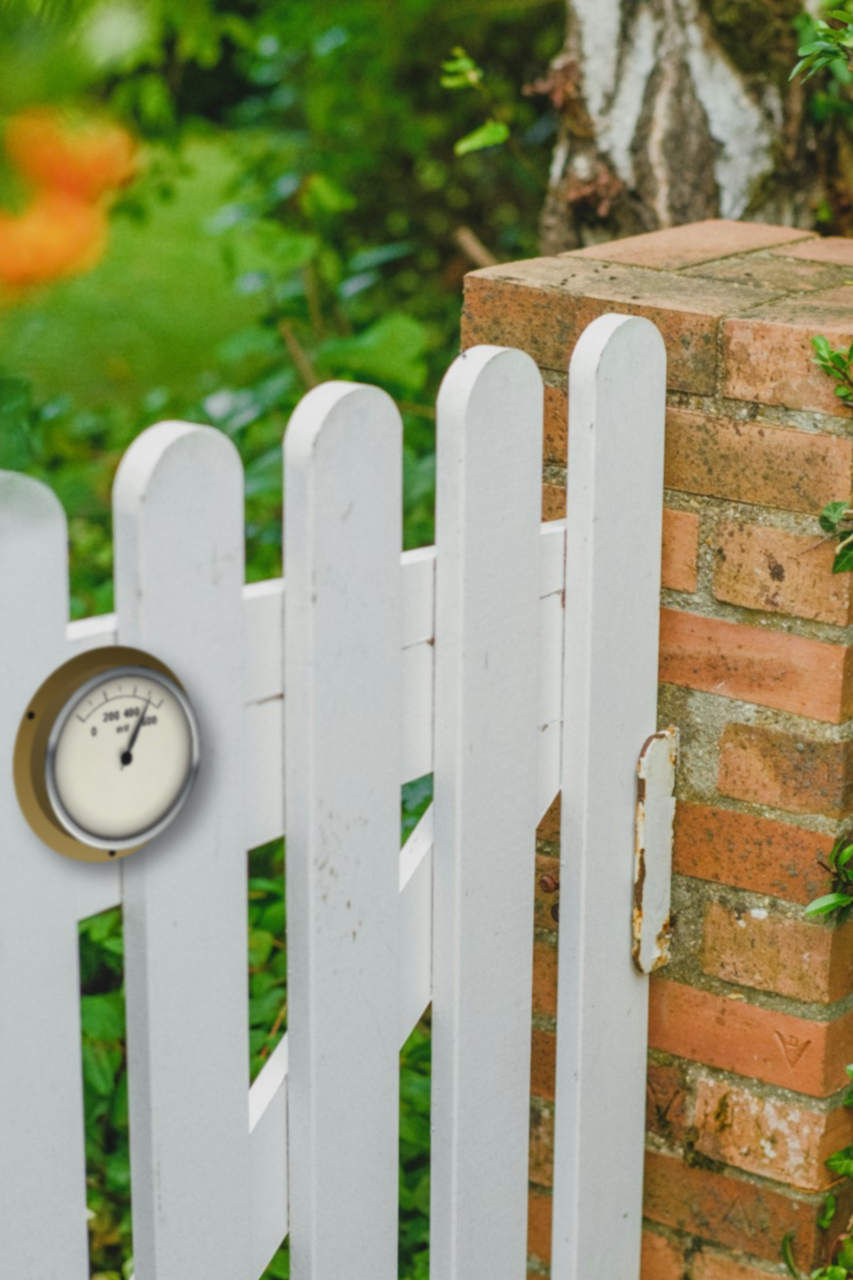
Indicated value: 500 mV
